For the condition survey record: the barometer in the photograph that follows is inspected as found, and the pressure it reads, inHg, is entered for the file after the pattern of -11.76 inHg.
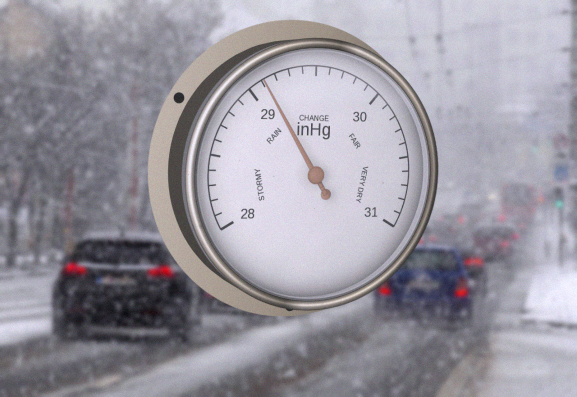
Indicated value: 29.1 inHg
